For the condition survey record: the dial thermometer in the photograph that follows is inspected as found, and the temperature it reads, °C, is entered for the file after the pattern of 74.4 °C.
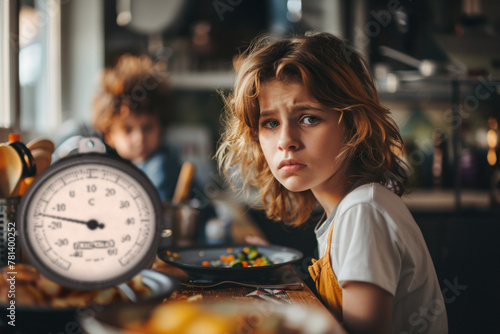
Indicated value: -15 °C
